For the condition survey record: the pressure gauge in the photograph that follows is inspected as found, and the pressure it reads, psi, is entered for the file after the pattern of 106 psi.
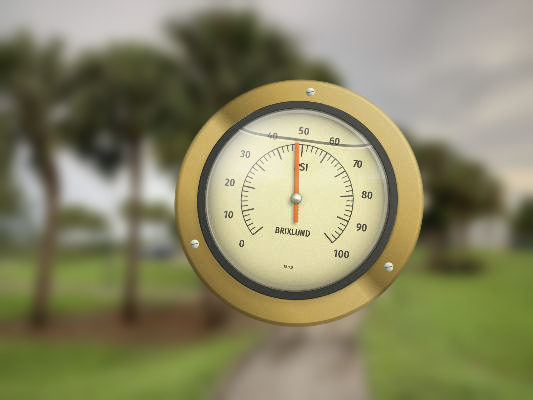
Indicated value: 48 psi
